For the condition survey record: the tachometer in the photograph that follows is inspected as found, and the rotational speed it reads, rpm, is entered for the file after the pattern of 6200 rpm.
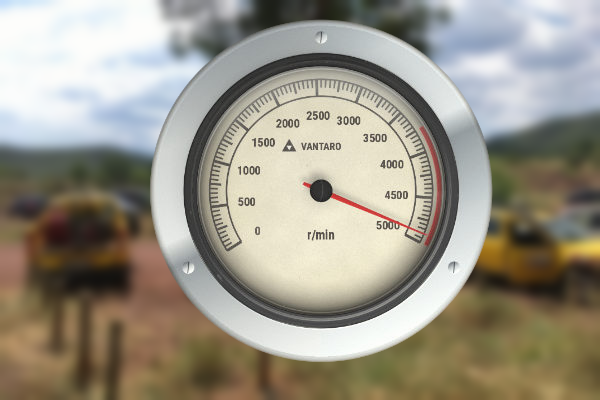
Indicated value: 4900 rpm
